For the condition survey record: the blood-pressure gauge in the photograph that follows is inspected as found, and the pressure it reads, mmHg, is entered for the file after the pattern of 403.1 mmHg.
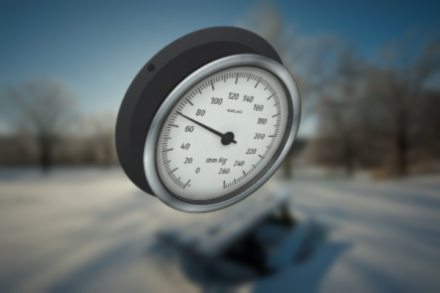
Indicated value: 70 mmHg
